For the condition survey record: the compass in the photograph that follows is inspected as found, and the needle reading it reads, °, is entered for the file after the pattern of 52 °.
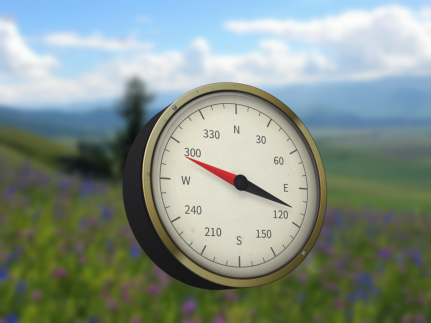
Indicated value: 290 °
